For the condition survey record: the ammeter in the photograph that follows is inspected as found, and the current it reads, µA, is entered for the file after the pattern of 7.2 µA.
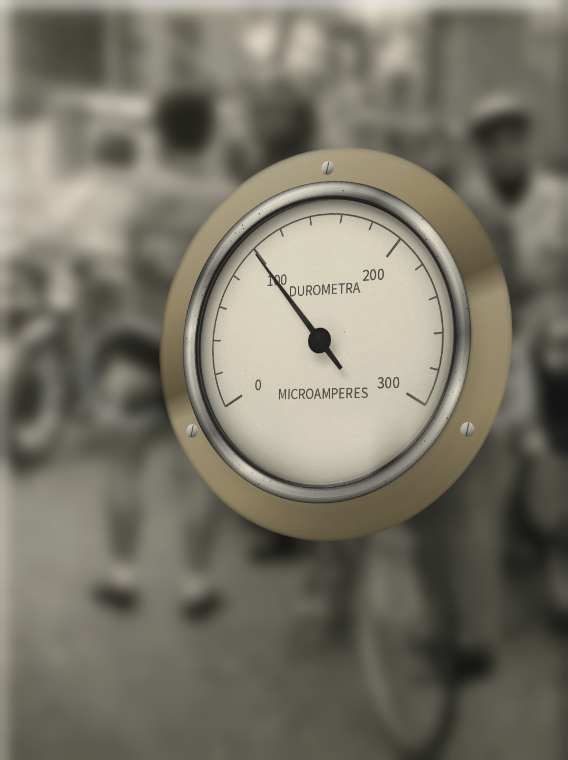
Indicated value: 100 µA
